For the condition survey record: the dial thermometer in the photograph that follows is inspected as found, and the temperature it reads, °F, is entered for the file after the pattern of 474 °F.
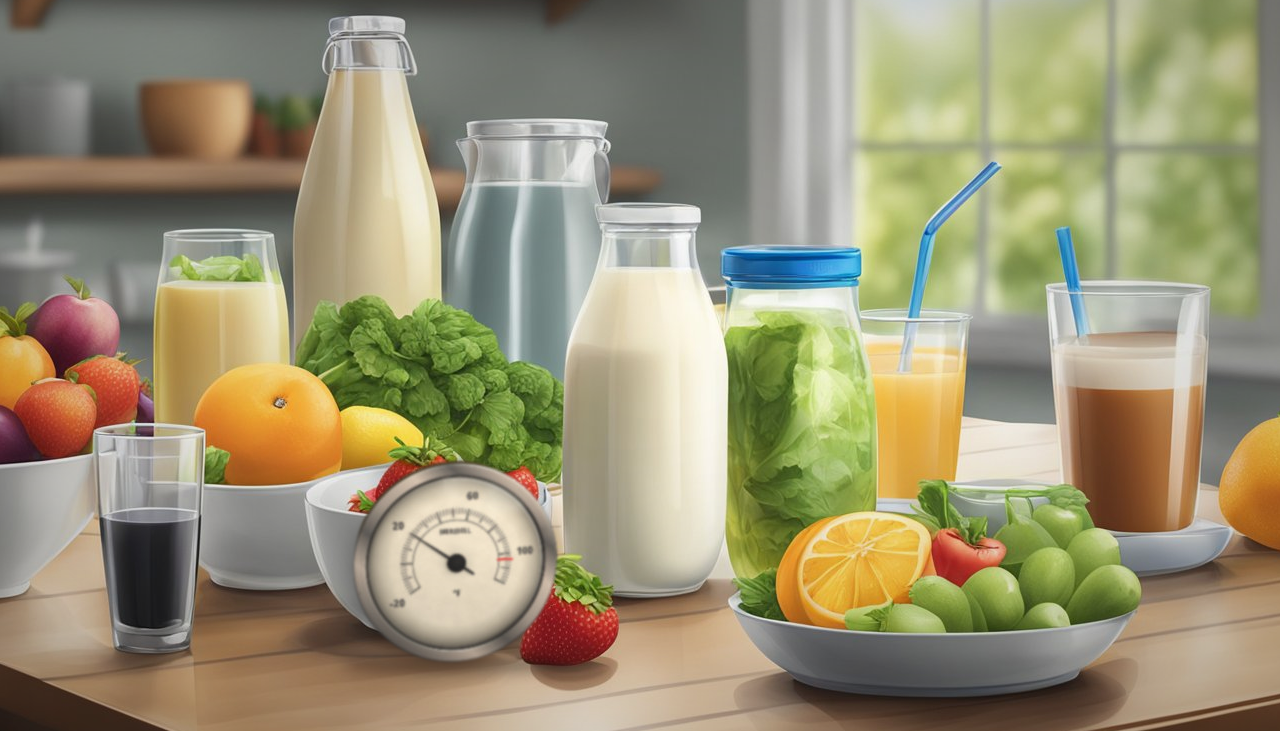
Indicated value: 20 °F
